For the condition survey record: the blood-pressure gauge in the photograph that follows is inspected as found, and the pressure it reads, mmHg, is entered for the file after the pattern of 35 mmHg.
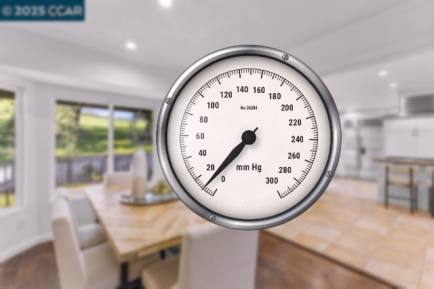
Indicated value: 10 mmHg
